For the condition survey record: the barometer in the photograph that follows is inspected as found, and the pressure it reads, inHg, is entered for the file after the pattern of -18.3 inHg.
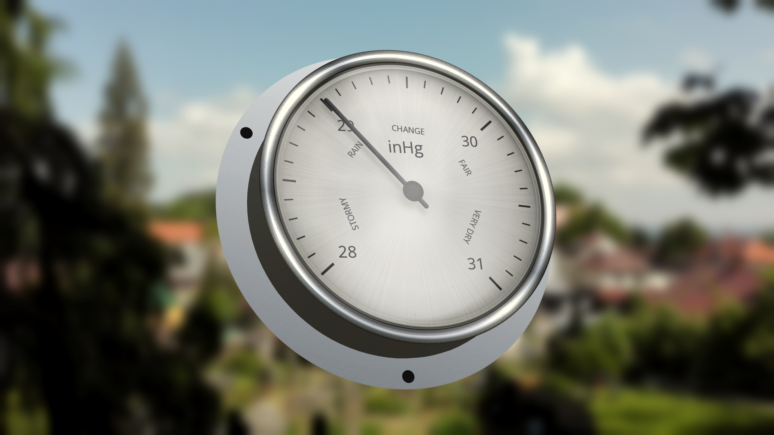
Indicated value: 29 inHg
